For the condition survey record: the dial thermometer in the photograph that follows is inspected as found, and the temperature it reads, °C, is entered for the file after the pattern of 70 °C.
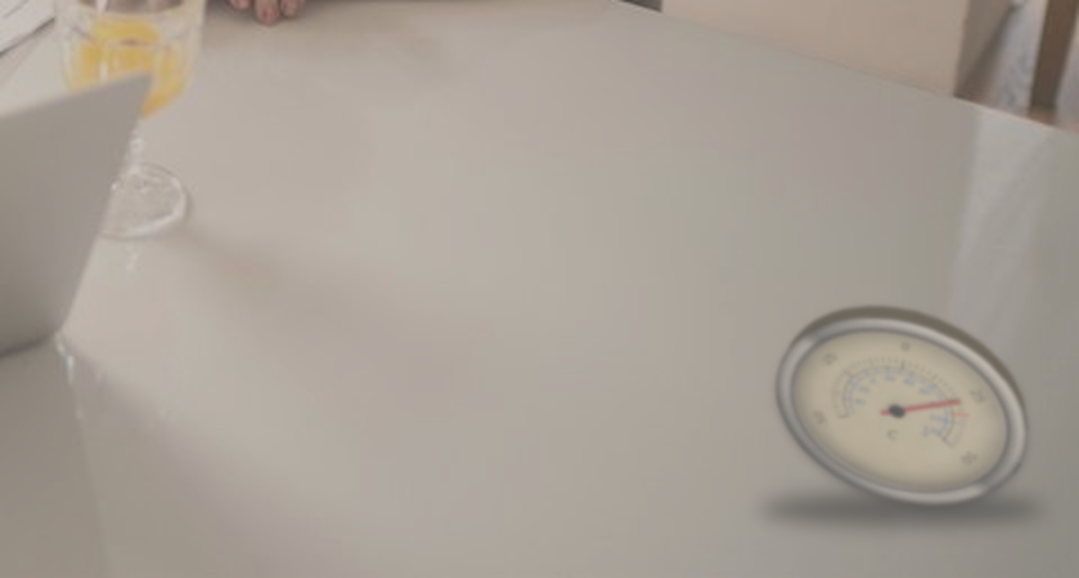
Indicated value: 25 °C
